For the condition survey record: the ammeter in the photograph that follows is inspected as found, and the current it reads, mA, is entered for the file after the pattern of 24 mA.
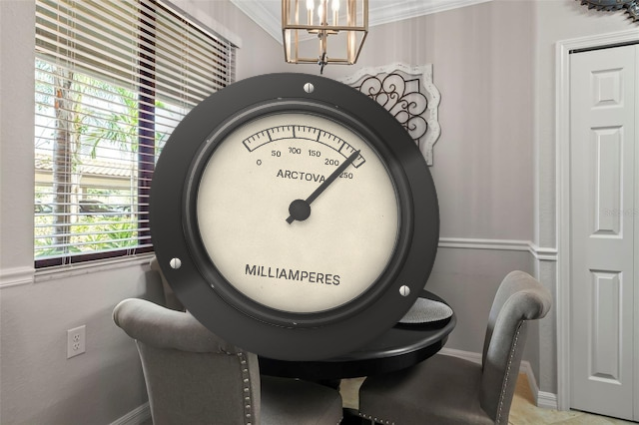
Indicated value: 230 mA
